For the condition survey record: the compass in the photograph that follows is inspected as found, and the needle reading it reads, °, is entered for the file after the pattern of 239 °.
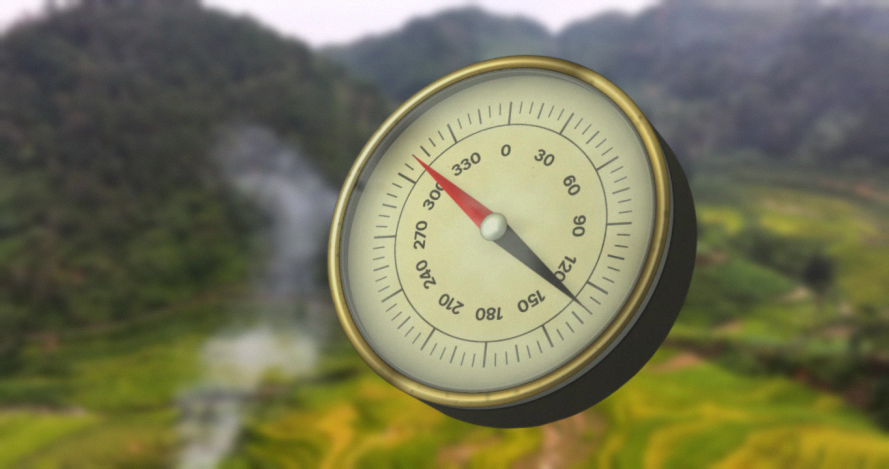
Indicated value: 310 °
